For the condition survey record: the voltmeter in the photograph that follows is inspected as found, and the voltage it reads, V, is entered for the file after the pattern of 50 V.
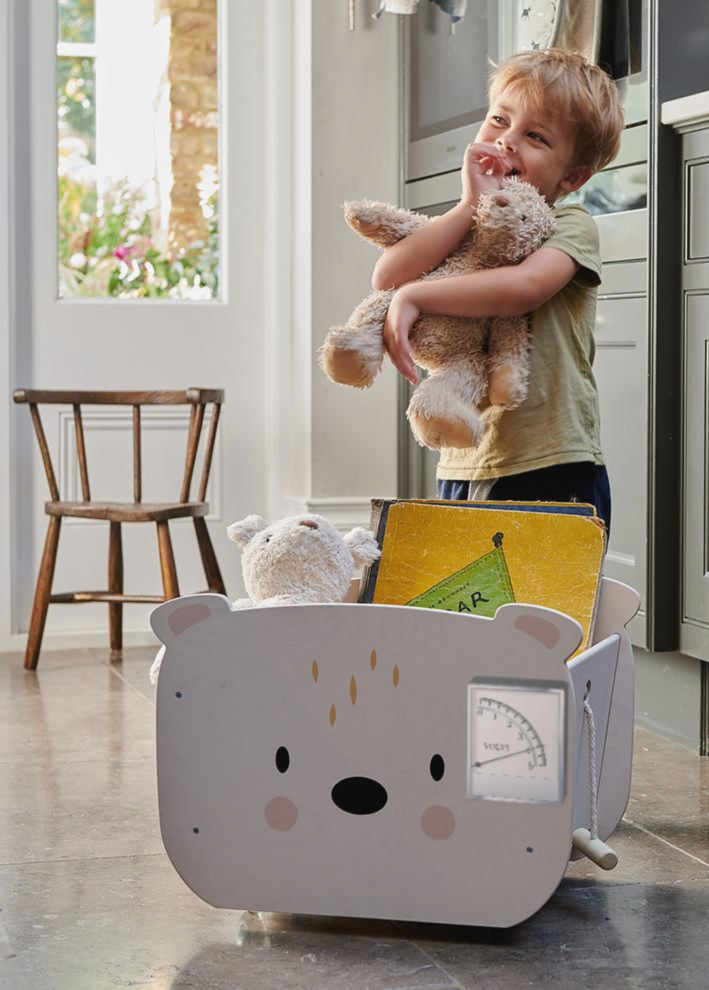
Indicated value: 4 V
